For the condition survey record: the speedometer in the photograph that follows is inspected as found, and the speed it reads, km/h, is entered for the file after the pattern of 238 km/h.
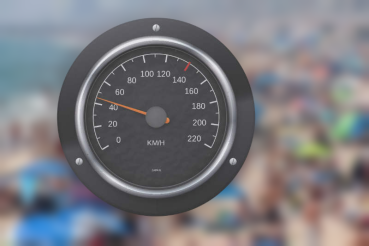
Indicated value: 45 km/h
